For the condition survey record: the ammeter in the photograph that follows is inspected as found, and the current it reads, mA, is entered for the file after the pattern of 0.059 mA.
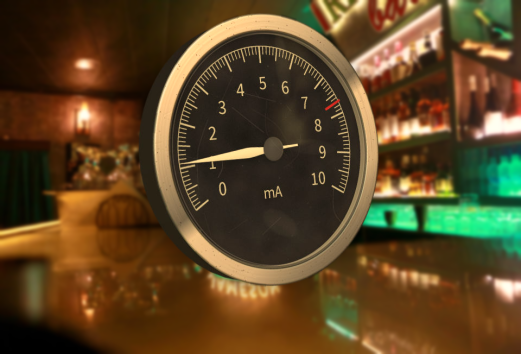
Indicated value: 1.1 mA
